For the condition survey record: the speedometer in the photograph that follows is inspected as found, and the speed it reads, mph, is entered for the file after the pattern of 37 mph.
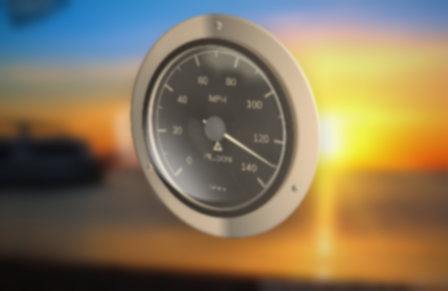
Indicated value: 130 mph
